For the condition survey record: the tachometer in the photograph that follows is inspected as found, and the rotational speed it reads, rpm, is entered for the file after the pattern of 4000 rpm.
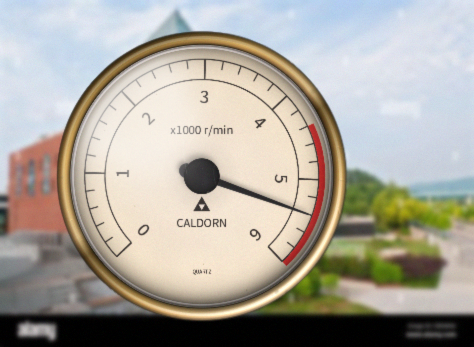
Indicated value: 5400 rpm
